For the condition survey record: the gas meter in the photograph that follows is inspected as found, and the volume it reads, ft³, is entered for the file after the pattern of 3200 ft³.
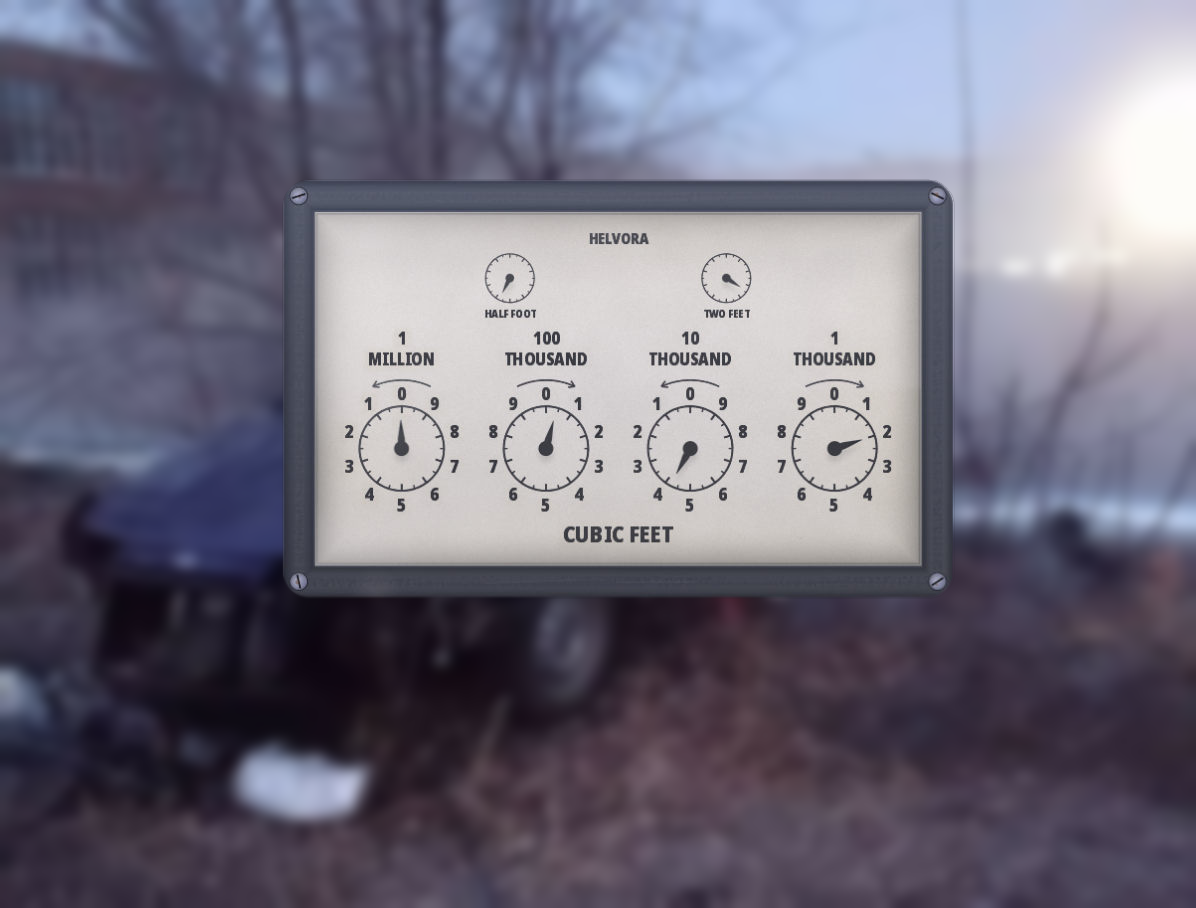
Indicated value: 4200 ft³
